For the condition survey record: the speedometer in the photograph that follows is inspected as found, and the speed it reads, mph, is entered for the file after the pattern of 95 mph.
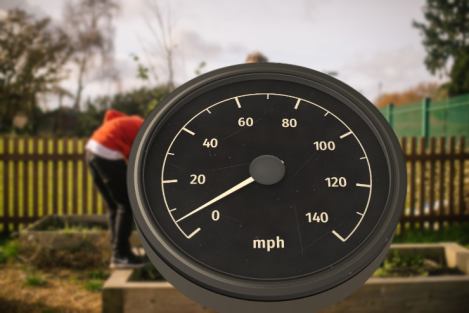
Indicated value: 5 mph
